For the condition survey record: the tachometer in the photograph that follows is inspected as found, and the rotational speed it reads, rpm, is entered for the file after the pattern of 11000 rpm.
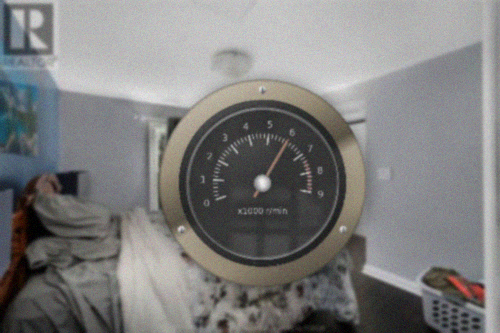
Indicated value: 6000 rpm
